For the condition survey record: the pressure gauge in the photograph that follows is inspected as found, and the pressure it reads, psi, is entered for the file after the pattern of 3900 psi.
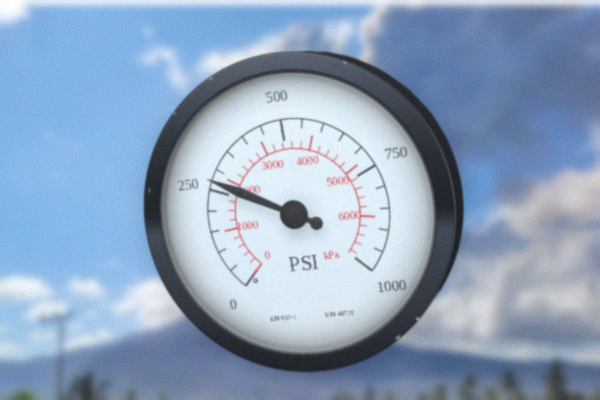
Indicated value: 275 psi
